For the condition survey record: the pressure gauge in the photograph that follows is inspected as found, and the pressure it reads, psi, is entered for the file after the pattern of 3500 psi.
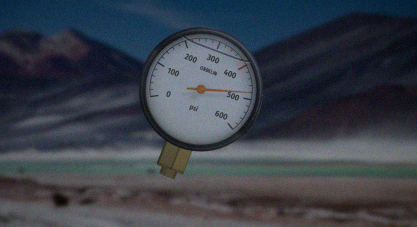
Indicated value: 480 psi
